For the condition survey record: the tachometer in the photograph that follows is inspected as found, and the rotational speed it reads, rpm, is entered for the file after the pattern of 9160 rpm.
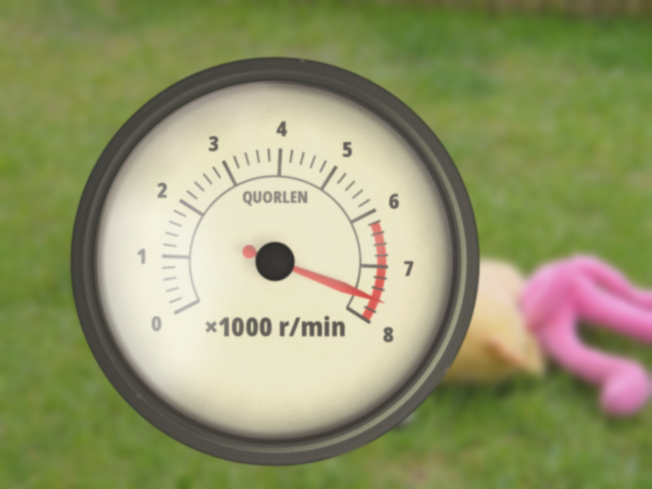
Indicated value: 7600 rpm
